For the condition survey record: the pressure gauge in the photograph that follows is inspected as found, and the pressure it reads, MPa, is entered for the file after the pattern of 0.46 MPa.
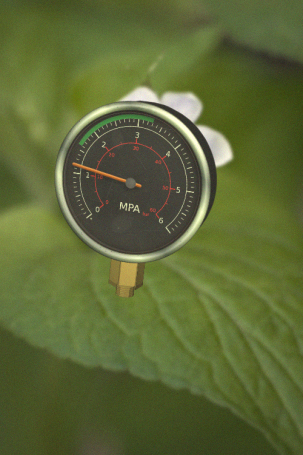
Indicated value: 1.2 MPa
